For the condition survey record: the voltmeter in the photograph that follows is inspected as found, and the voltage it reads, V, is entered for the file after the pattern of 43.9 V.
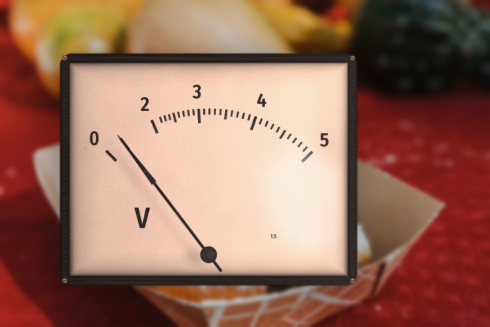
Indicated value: 1 V
